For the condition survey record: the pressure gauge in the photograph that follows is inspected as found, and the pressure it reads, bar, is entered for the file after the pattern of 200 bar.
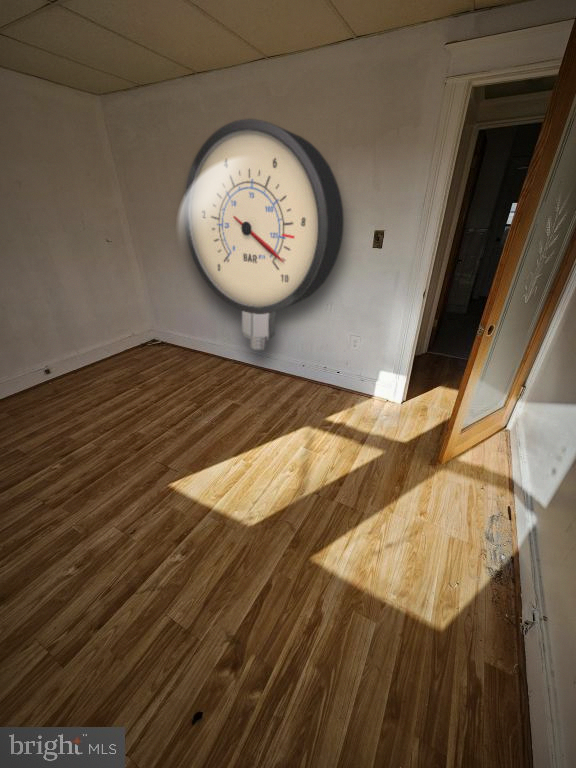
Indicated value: 9.5 bar
